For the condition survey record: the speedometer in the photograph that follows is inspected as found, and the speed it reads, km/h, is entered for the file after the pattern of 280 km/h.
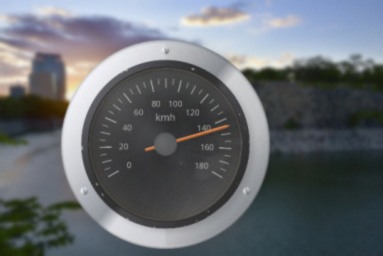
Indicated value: 145 km/h
